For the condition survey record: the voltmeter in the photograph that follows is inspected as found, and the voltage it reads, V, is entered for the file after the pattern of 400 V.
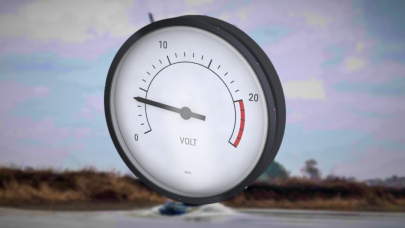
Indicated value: 4 V
